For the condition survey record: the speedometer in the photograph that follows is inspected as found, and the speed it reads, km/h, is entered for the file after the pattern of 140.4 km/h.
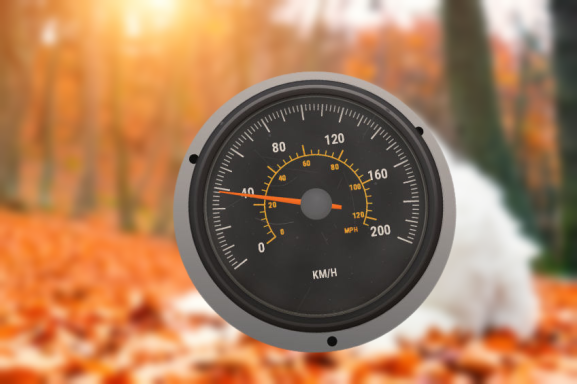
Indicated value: 38 km/h
